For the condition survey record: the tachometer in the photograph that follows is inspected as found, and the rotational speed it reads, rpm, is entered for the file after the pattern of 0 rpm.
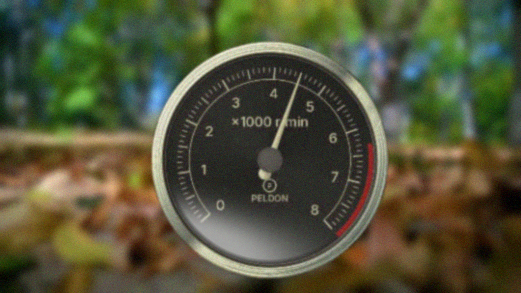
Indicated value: 4500 rpm
